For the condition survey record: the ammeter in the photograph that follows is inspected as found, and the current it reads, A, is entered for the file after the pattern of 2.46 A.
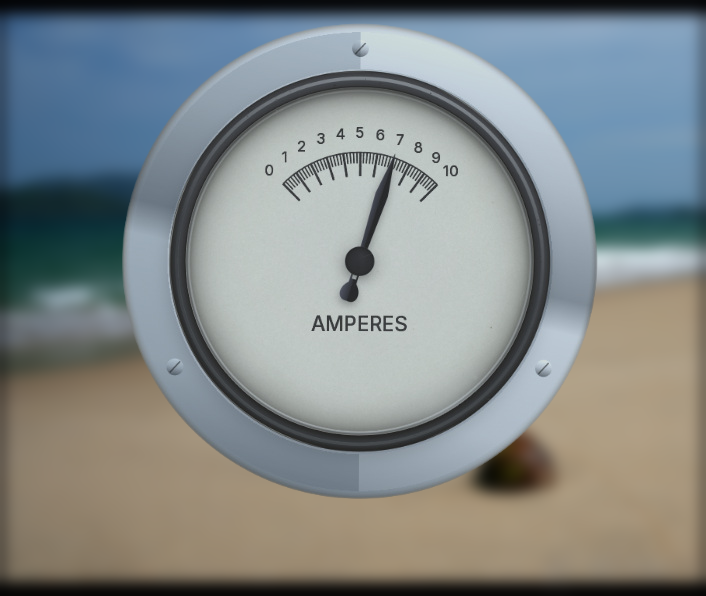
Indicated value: 7 A
